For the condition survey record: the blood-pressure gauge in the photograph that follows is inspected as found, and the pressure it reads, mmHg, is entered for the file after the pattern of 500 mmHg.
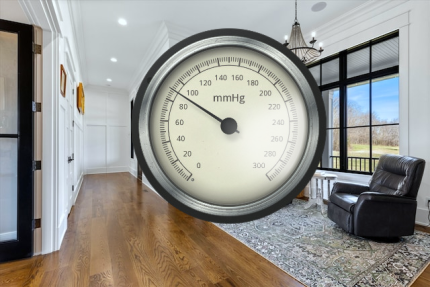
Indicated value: 90 mmHg
